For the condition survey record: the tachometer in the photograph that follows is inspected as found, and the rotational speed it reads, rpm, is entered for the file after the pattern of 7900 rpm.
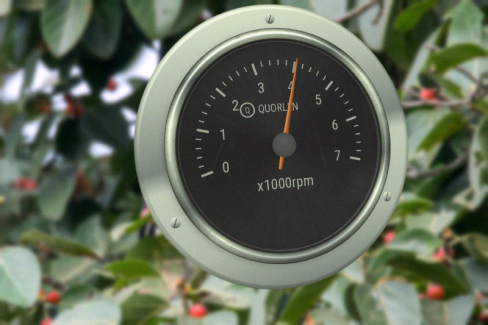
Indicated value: 4000 rpm
